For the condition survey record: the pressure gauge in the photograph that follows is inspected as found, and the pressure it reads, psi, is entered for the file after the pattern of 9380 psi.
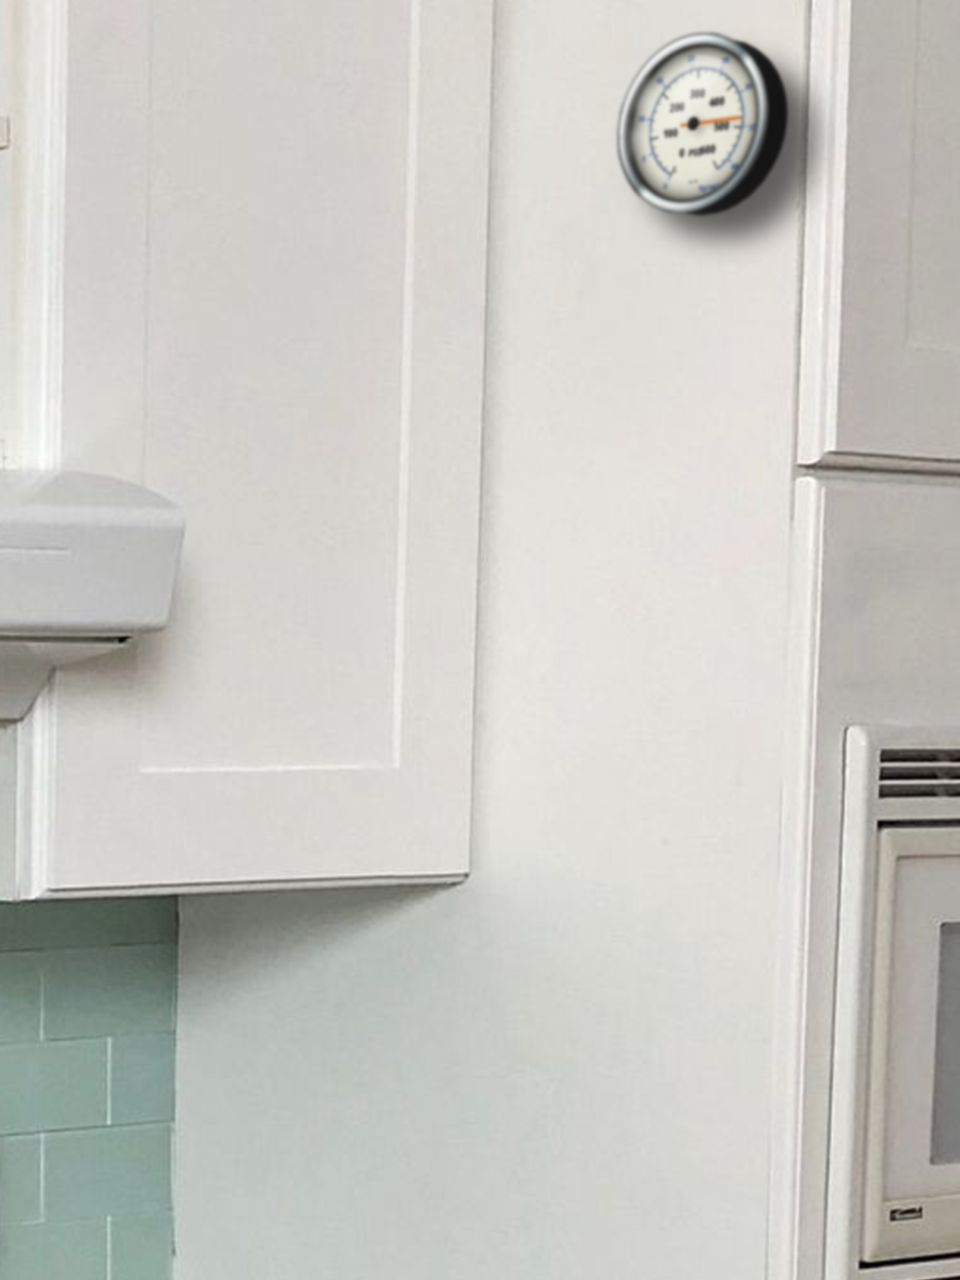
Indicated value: 480 psi
